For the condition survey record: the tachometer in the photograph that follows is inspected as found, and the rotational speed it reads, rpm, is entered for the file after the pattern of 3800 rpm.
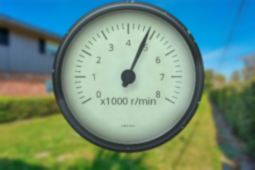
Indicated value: 4800 rpm
